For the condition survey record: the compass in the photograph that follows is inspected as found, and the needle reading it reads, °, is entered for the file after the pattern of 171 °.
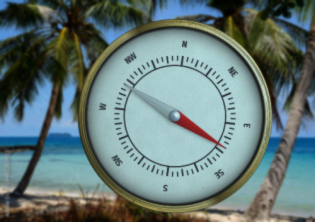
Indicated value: 115 °
